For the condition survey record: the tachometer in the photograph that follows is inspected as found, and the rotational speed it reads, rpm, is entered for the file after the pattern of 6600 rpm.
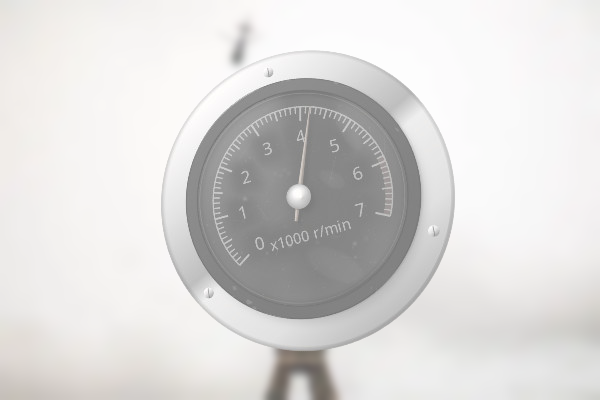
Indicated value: 4200 rpm
